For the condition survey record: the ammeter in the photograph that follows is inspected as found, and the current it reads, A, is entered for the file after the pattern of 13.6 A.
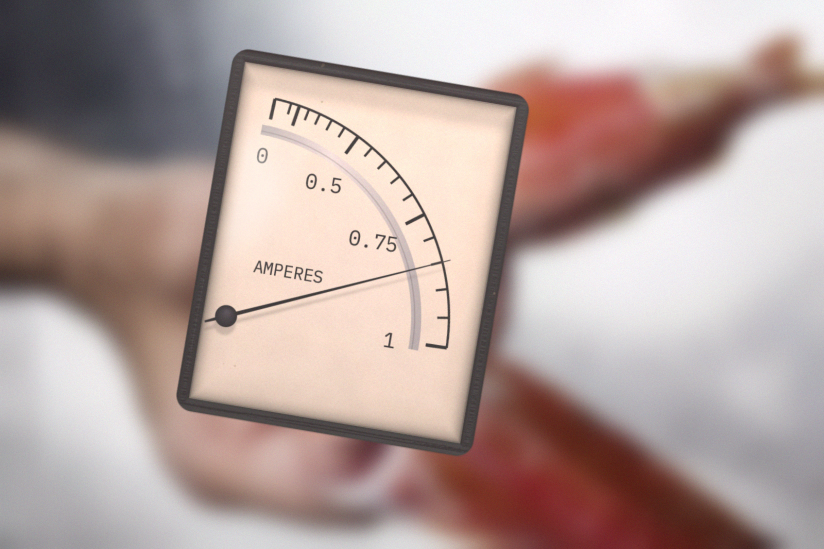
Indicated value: 0.85 A
